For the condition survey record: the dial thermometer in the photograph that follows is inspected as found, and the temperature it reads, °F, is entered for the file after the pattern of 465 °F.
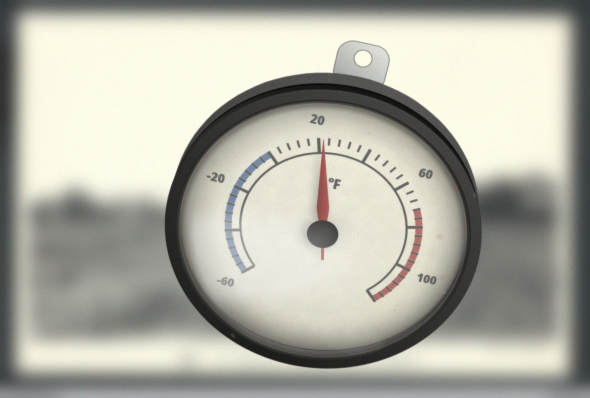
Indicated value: 22 °F
